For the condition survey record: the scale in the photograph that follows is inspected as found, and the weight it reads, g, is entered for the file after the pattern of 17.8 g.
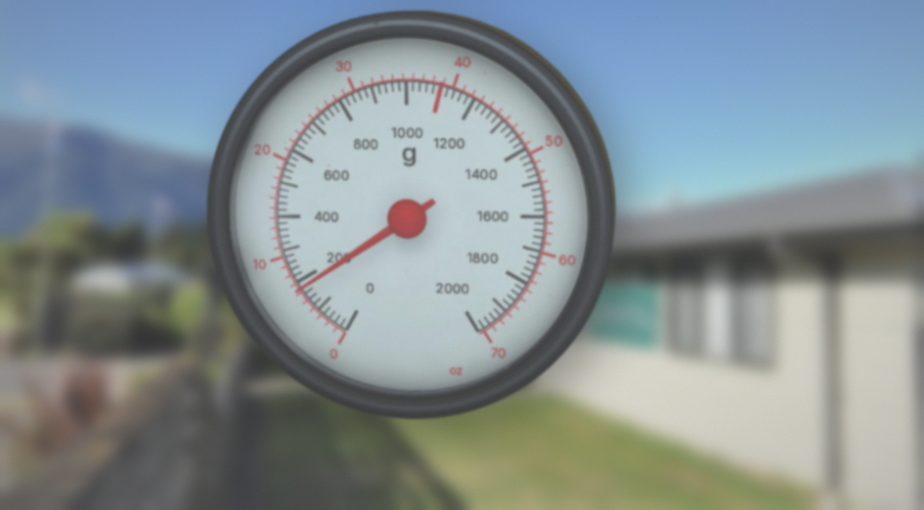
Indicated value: 180 g
